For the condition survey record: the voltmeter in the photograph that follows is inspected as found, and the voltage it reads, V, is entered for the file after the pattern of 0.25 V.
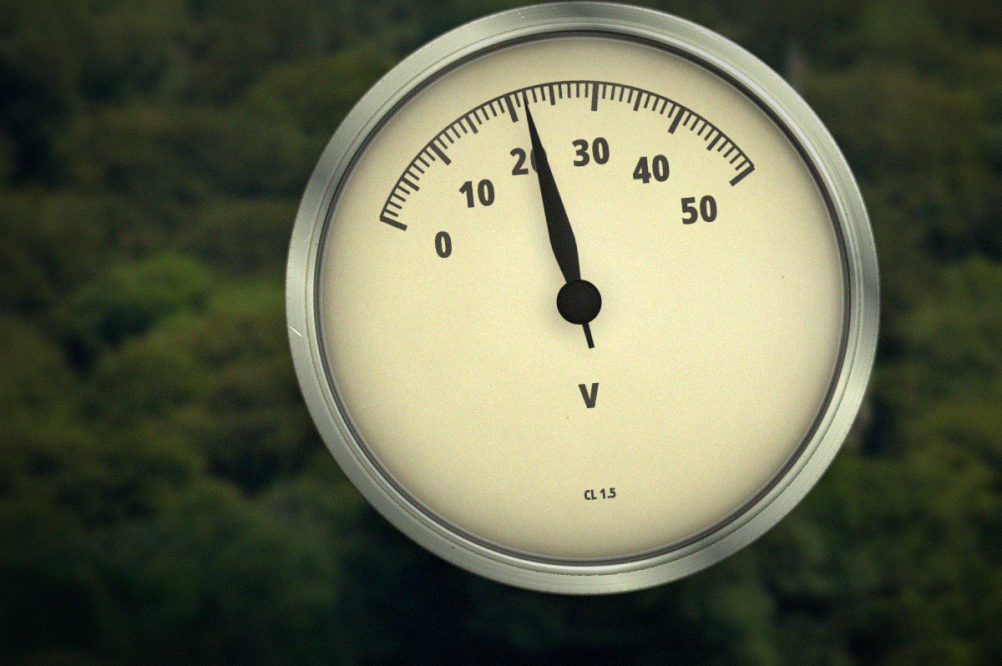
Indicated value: 22 V
